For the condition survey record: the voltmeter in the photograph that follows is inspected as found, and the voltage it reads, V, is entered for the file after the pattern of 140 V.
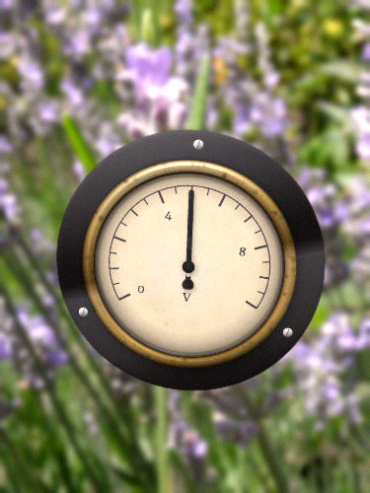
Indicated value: 5 V
